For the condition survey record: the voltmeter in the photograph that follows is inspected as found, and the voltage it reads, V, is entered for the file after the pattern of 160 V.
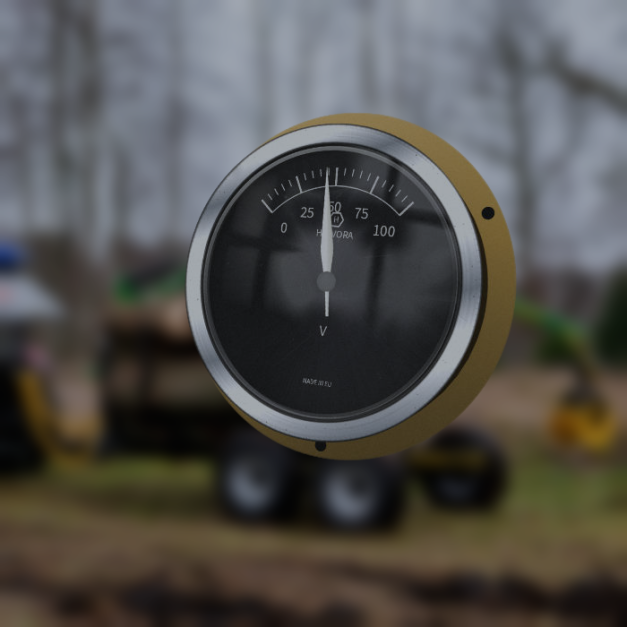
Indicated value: 45 V
